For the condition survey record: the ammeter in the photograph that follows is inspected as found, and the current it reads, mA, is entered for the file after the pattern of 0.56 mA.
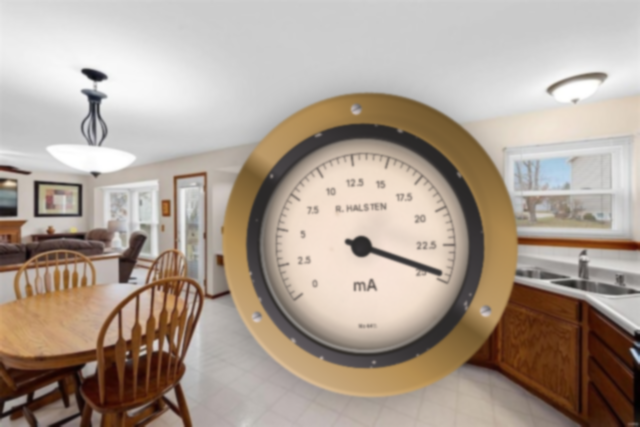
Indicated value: 24.5 mA
